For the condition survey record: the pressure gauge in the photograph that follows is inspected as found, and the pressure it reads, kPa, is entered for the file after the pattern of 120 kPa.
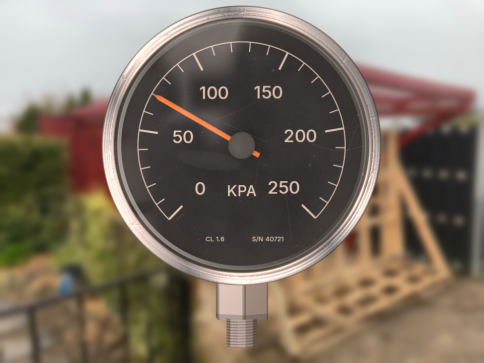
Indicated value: 70 kPa
